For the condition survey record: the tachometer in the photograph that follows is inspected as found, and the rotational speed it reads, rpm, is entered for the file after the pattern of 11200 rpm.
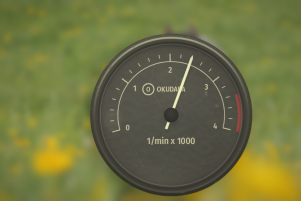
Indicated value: 2400 rpm
